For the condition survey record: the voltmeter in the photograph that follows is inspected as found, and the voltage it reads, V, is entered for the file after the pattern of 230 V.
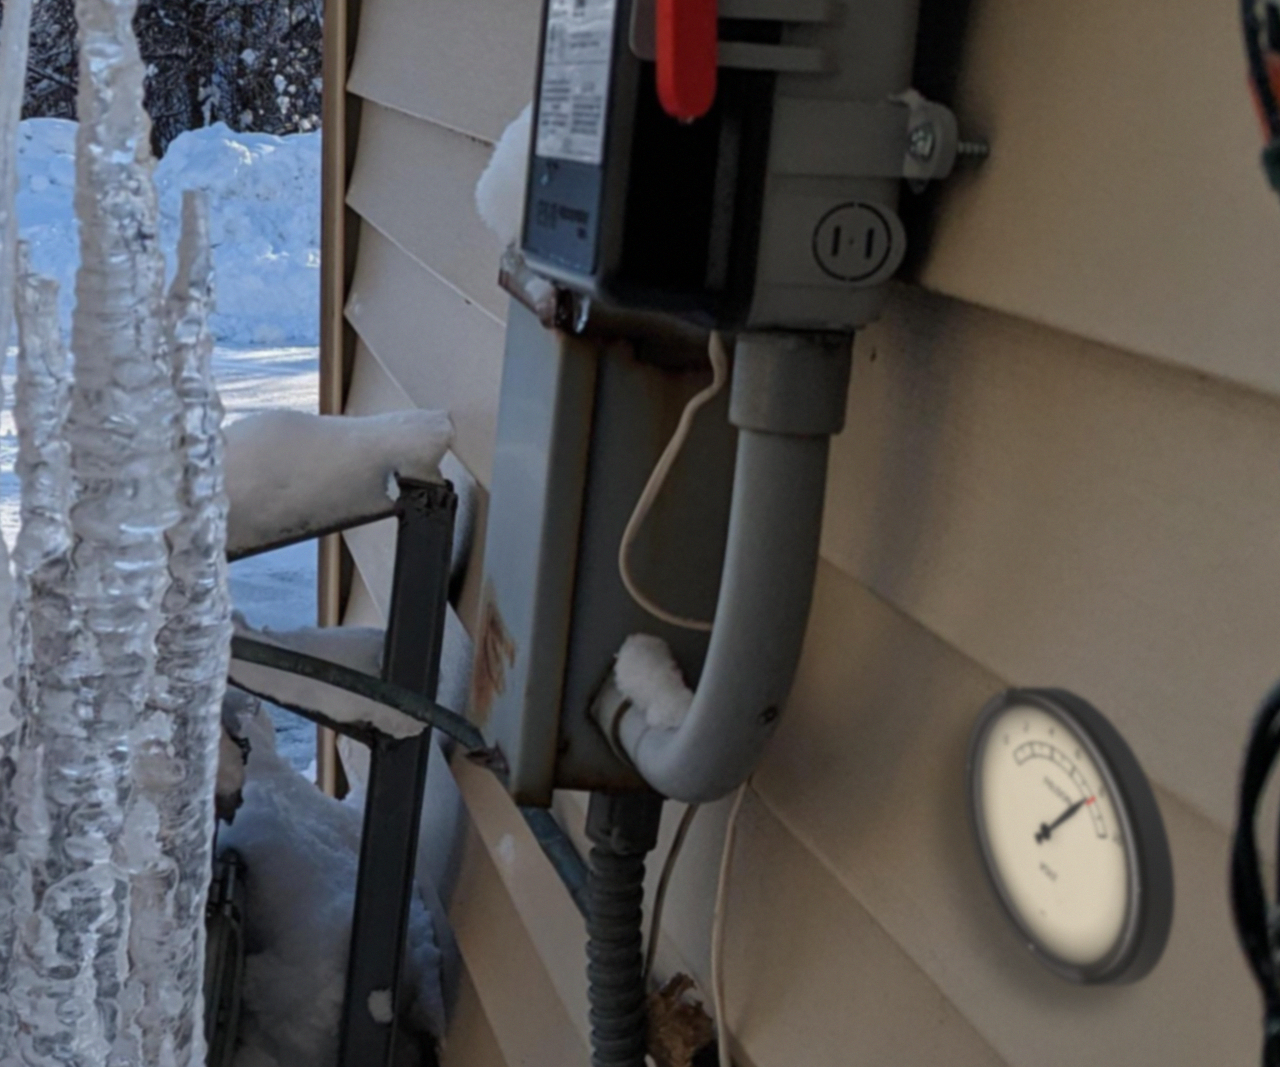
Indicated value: 8 V
